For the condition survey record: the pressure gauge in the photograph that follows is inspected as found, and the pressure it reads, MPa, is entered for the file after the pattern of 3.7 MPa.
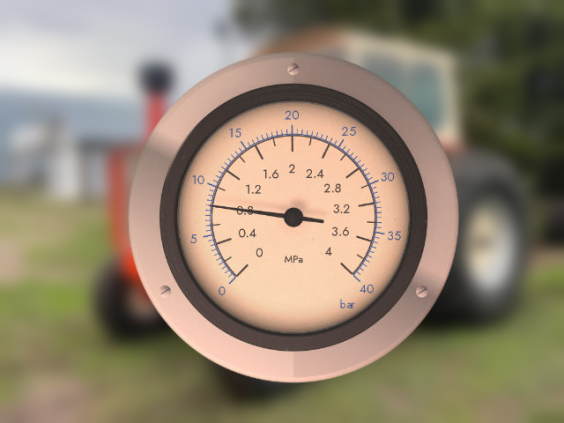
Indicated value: 0.8 MPa
